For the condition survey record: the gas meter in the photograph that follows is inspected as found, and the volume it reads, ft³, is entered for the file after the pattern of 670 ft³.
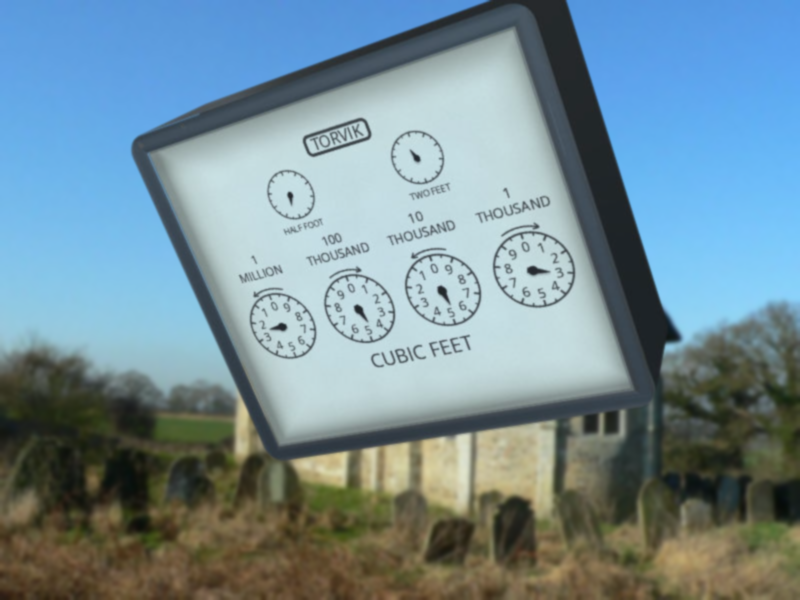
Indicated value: 245300 ft³
